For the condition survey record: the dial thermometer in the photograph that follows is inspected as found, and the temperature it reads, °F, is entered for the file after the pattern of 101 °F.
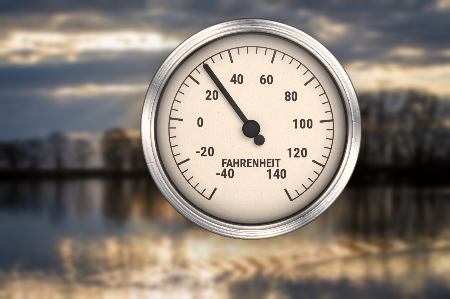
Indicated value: 28 °F
